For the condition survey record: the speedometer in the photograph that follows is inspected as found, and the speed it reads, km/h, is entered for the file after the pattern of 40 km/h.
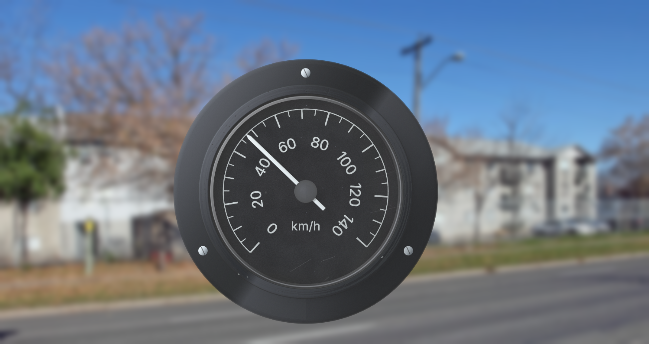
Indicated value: 47.5 km/h
